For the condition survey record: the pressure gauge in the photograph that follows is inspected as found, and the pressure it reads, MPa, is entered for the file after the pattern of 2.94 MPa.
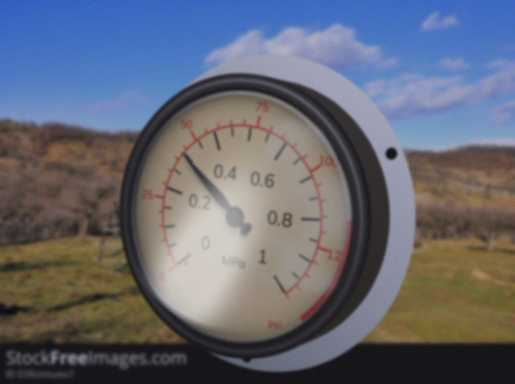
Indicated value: 0.3 MPa
